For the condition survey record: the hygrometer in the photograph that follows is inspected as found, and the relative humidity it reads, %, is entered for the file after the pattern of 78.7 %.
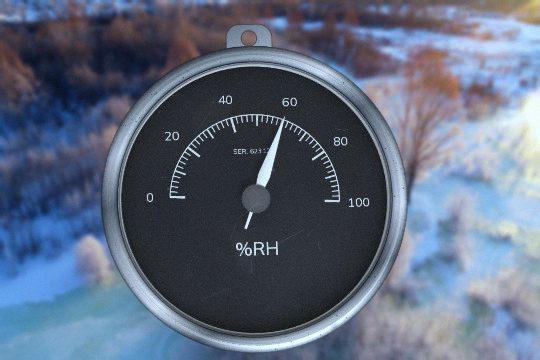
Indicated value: 60 %
